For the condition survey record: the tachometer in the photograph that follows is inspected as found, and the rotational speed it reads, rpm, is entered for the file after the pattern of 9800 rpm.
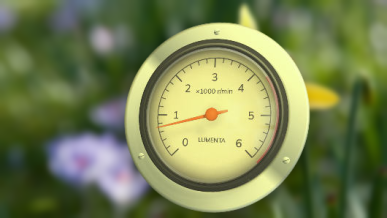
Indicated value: 700 rpm
